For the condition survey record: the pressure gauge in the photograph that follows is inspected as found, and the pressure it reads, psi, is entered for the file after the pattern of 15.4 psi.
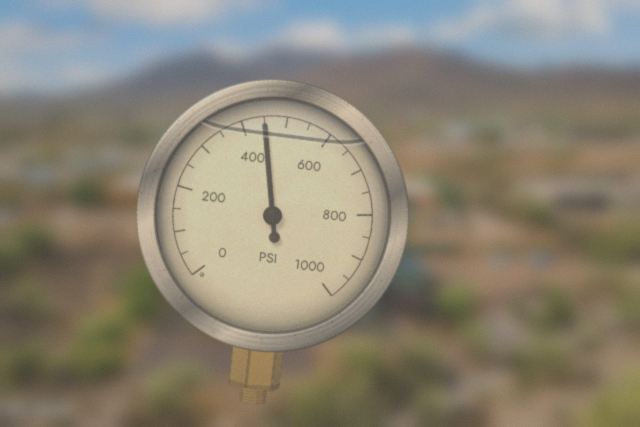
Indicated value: 450 psi
